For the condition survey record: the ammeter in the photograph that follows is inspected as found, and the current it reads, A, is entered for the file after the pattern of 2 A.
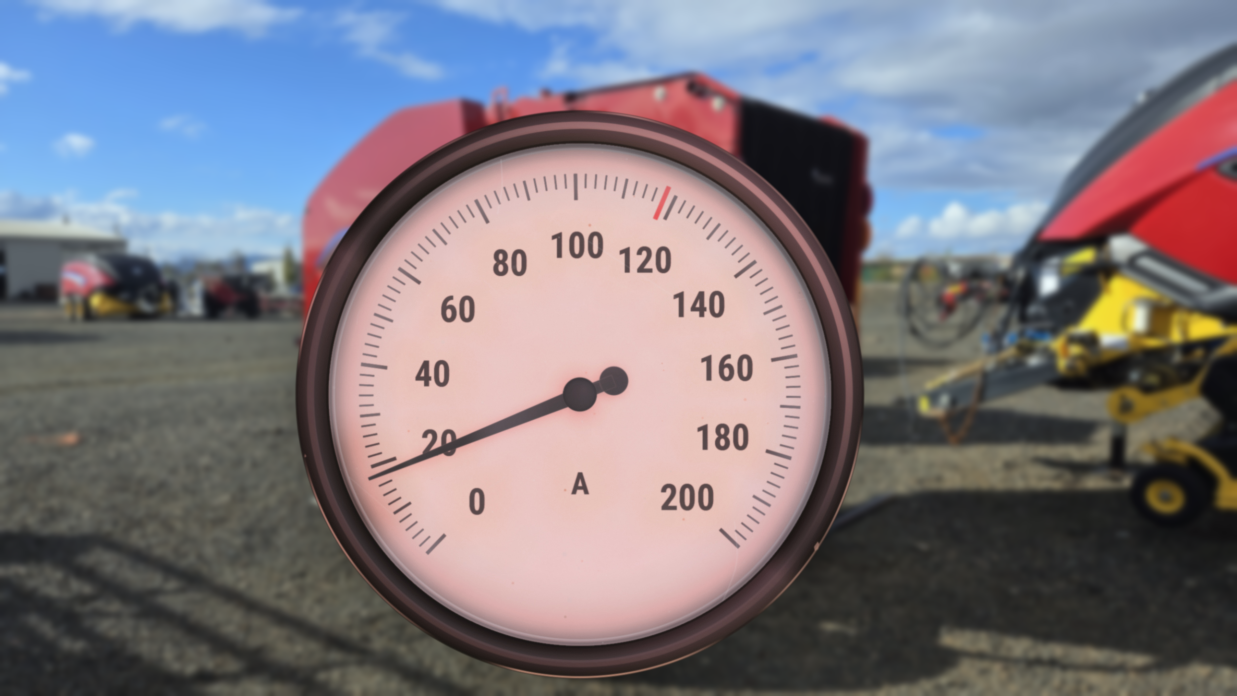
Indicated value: 18 A
